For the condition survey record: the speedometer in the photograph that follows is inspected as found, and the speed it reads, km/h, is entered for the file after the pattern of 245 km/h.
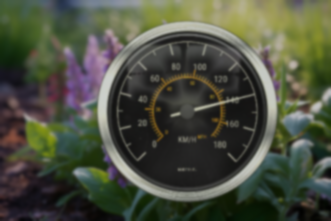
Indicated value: 140 km/h
